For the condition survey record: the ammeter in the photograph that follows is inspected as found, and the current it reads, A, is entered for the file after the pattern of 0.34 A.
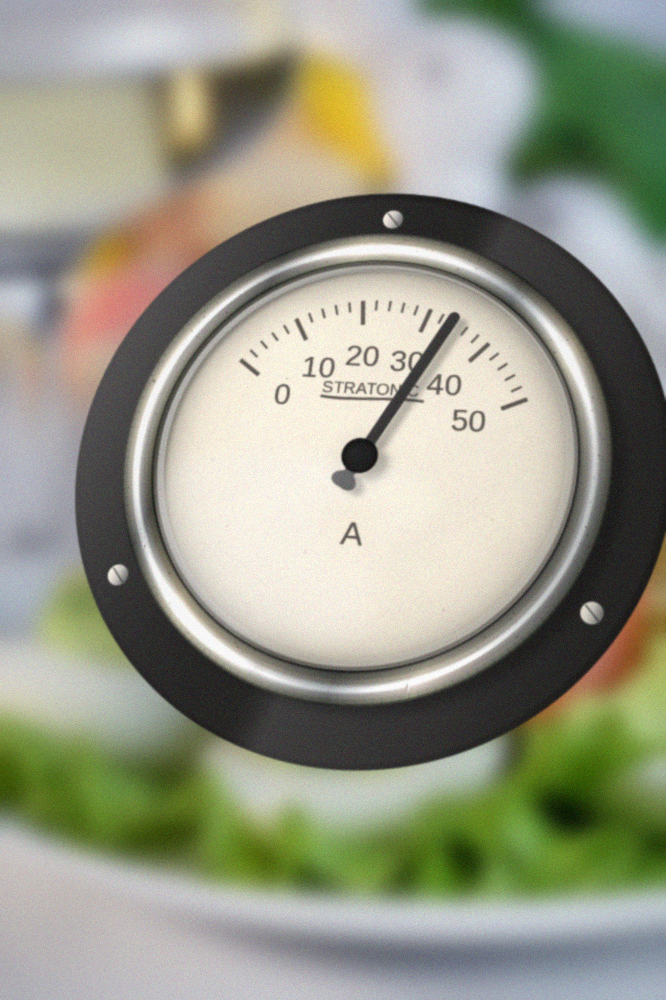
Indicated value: 34 A
